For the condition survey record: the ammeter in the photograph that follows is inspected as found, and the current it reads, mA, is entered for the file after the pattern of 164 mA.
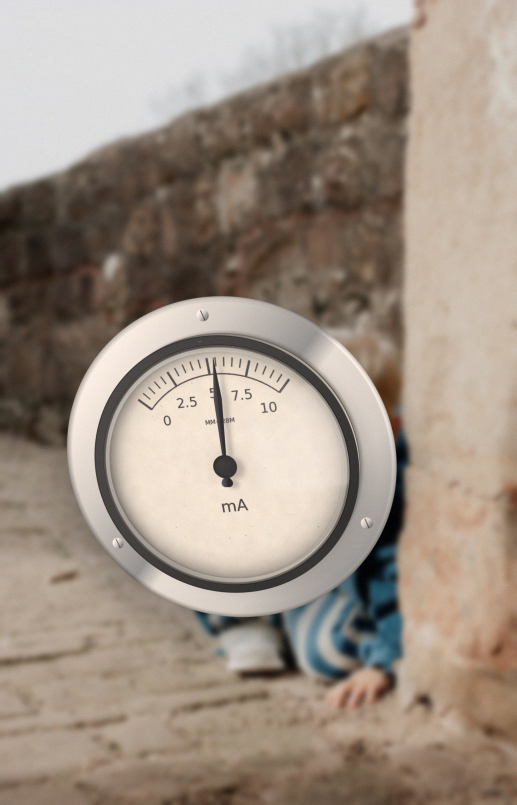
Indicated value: 5.5 mA
